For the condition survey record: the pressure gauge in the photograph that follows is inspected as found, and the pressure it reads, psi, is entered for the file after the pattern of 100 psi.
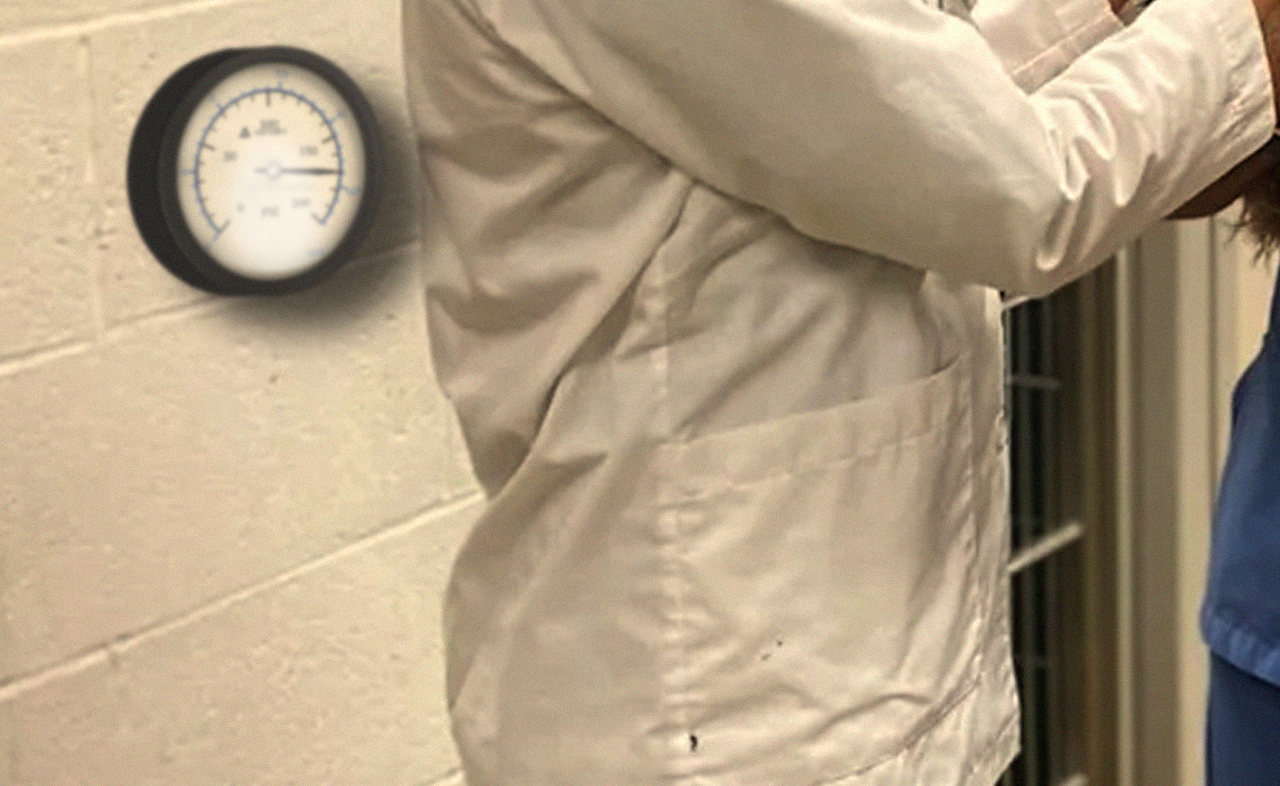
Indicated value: 170 psi
